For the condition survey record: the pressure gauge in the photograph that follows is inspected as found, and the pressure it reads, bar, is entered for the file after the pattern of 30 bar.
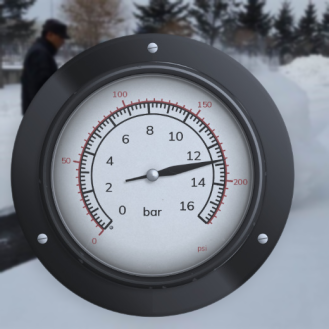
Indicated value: 12.8 bar
